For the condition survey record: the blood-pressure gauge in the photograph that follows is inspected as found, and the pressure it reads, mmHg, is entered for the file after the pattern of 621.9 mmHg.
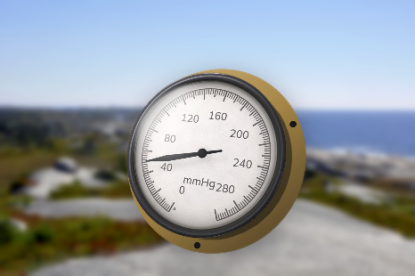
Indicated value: 50 mmHg
